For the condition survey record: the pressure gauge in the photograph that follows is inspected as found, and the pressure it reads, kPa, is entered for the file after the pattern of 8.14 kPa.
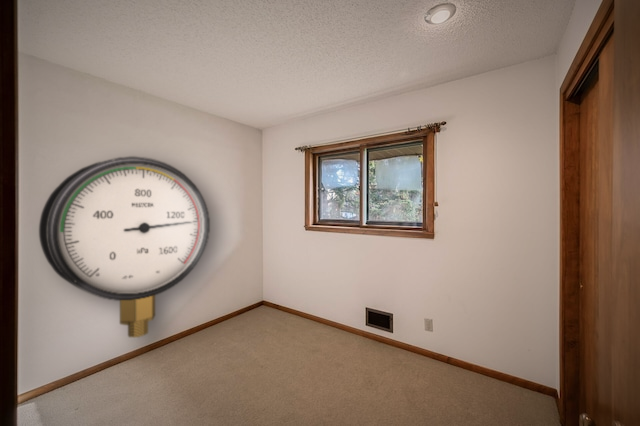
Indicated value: 1300 kPa
